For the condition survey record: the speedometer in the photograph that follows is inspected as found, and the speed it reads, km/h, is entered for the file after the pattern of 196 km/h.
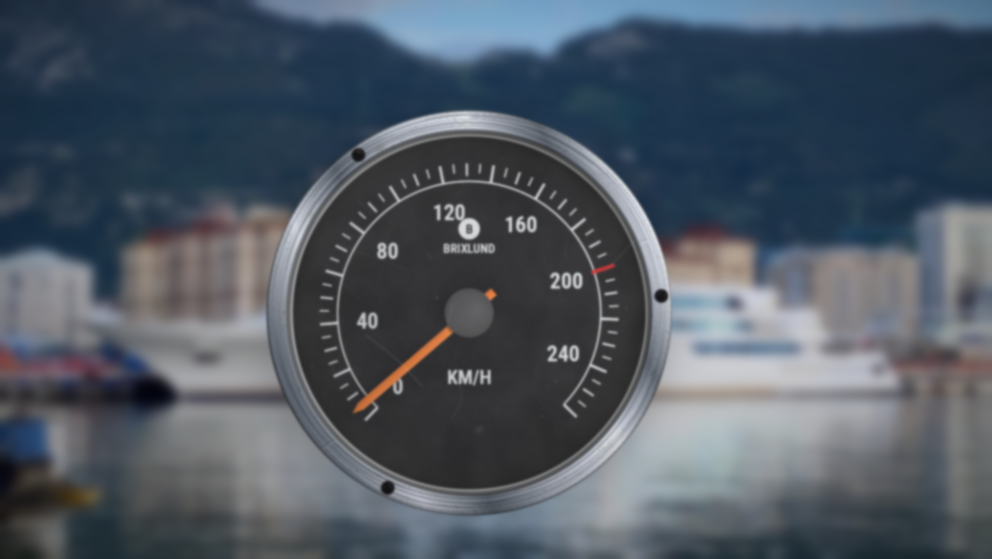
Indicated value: 5 km/h
